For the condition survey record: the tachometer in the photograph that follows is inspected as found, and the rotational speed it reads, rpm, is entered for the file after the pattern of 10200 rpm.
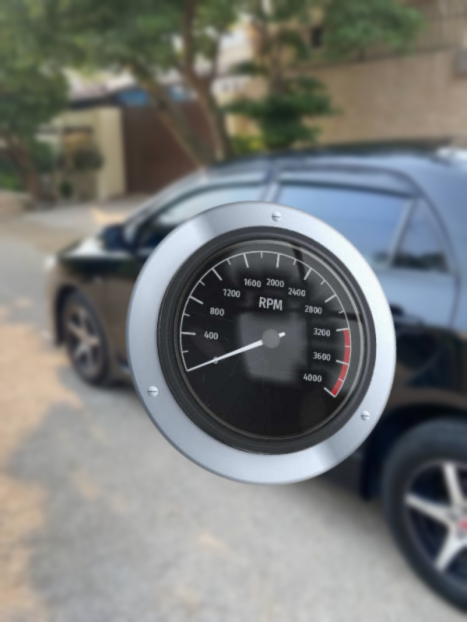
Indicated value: 0 rpm
